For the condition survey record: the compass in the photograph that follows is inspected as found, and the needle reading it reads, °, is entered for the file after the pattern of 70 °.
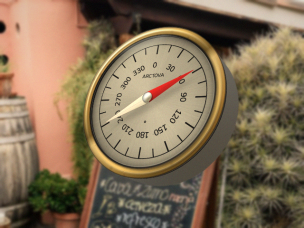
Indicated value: 60 °
